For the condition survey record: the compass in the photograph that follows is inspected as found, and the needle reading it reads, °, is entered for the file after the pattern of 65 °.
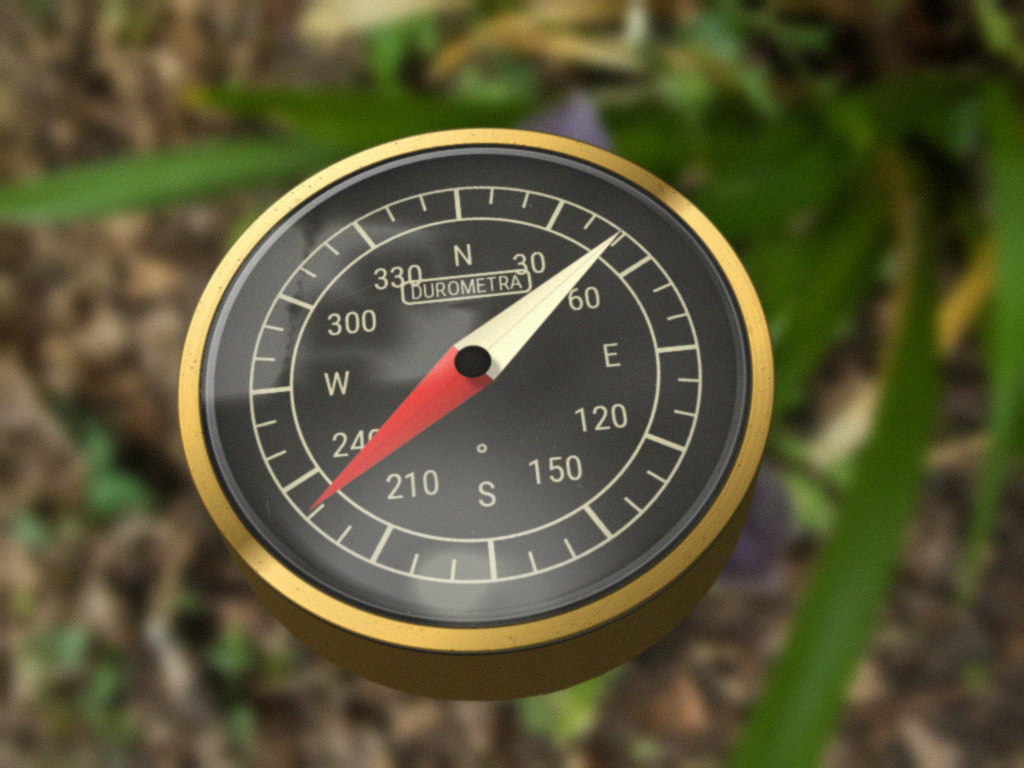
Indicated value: 230 °
